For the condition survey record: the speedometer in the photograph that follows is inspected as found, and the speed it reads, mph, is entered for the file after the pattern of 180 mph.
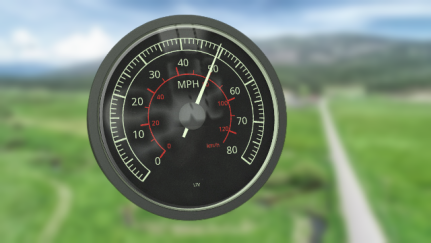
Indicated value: 49 mph
